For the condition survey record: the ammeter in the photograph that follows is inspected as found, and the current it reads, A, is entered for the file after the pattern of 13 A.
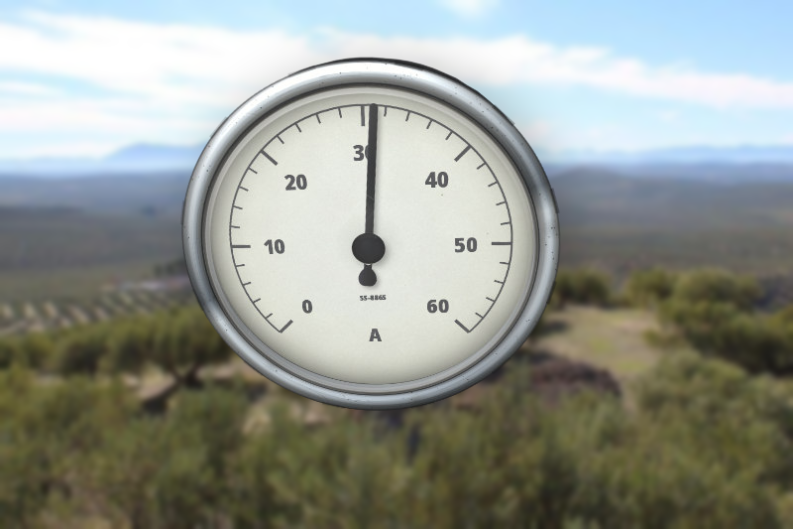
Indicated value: 31 A
